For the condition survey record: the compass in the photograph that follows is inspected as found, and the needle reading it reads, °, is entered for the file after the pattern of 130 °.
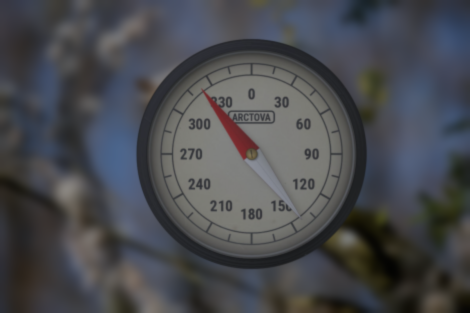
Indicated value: 322.5 °
